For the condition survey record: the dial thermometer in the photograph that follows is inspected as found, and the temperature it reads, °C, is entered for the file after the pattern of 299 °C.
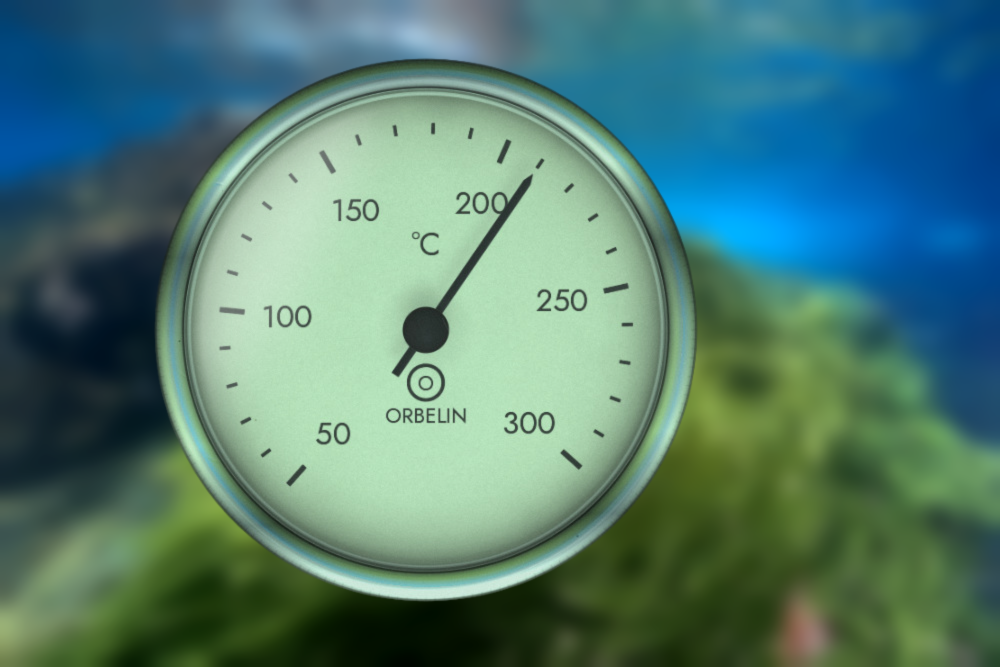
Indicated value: 210 °C
